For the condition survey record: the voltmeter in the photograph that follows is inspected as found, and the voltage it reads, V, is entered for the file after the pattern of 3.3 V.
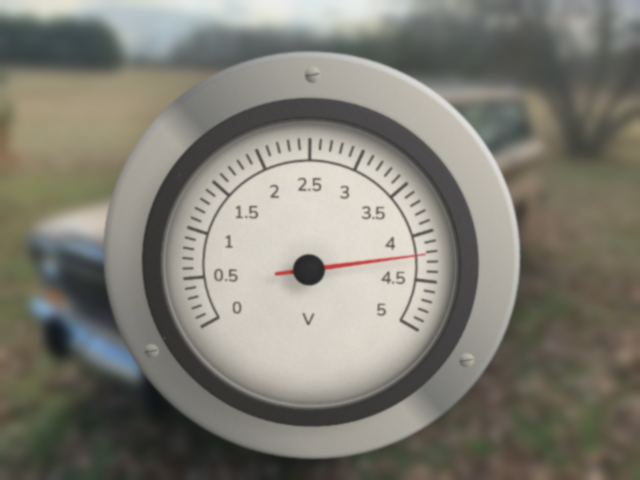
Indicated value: 4.2 V
